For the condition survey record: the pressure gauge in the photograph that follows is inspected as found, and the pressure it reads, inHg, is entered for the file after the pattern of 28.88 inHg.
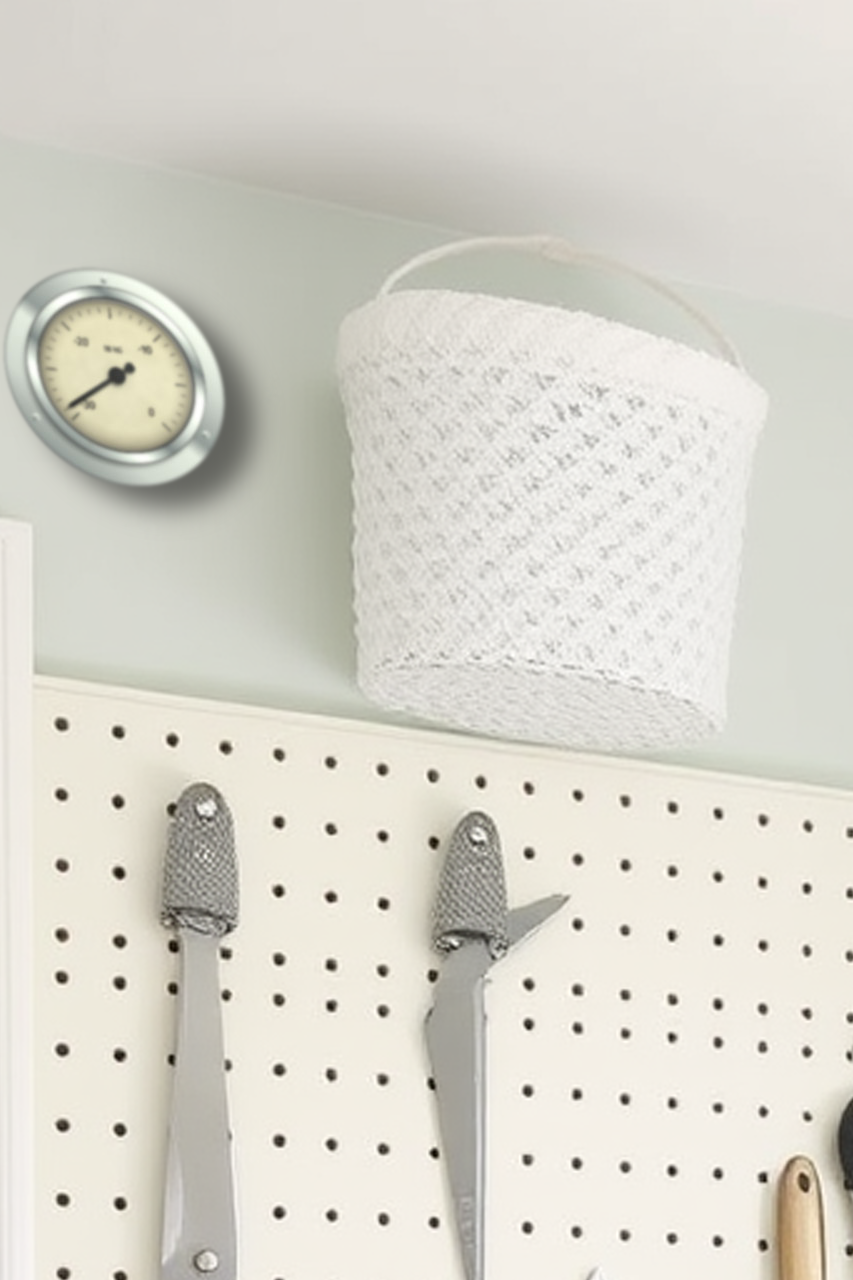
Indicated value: -29 inHg
